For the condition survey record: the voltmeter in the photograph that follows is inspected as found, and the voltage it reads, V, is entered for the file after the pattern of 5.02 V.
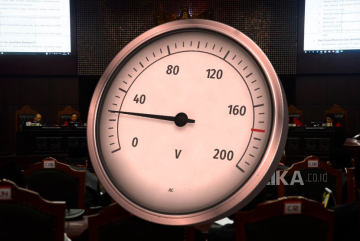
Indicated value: 25 V
